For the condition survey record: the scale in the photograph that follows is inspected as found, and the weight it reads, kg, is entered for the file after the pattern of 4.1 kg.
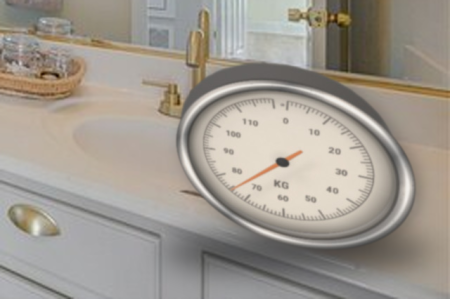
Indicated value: 75 kg
